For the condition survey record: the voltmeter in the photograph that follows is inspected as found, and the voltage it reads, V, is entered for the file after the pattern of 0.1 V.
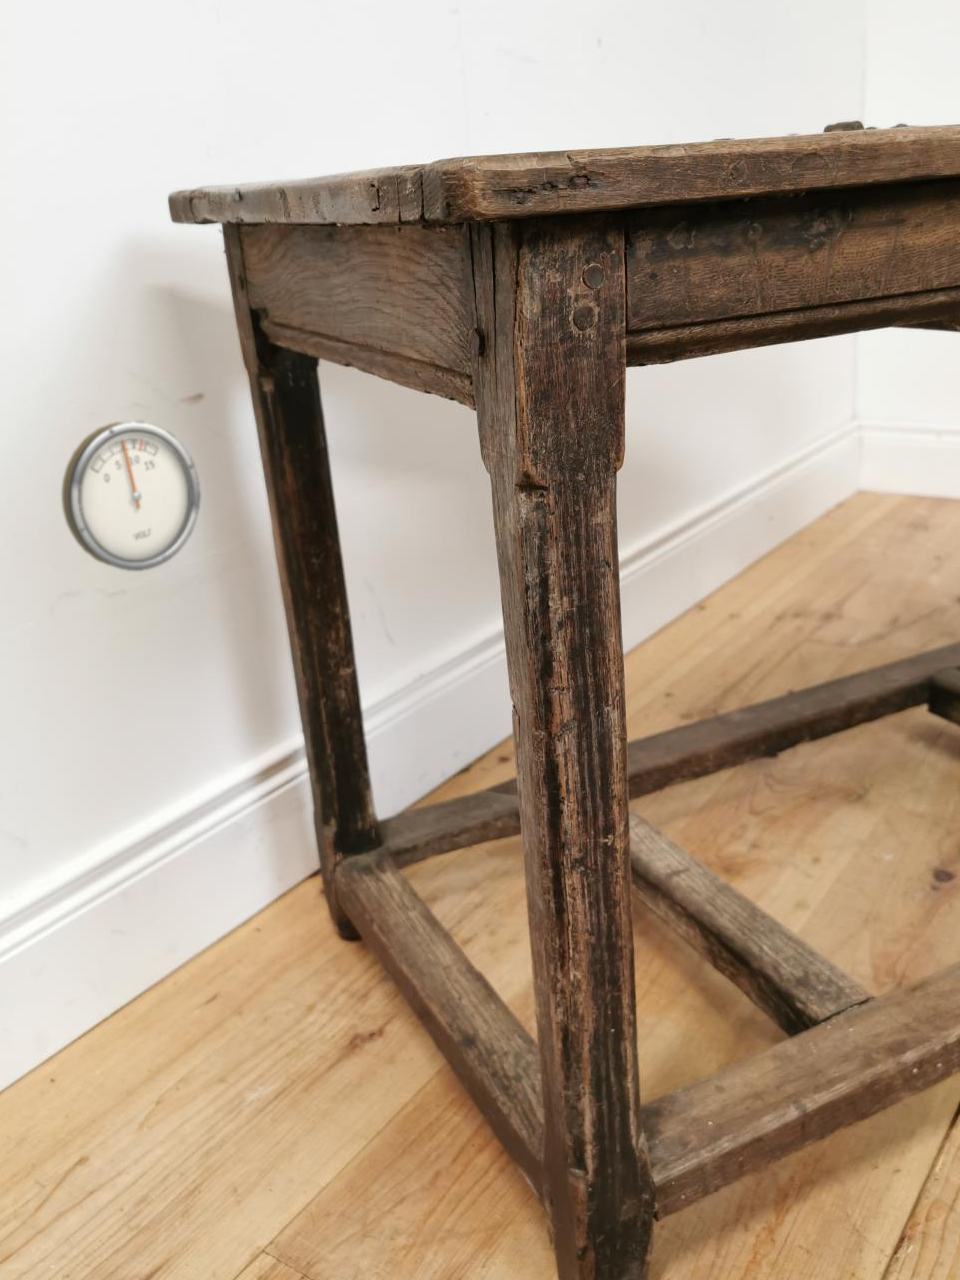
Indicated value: 7.5 V
